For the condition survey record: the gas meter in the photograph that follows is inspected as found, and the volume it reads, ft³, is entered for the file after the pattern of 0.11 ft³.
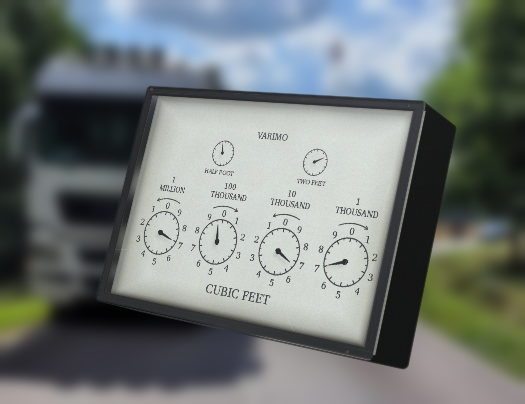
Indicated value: 696700 ft³
